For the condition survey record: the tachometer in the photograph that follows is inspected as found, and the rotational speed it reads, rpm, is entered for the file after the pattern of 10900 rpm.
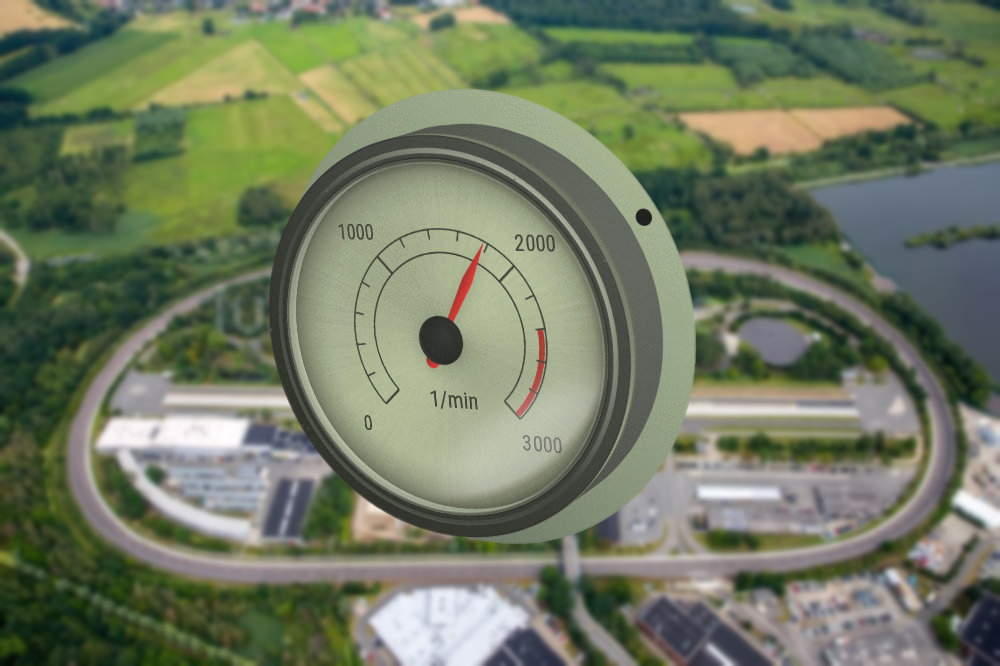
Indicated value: 1800 rpm
